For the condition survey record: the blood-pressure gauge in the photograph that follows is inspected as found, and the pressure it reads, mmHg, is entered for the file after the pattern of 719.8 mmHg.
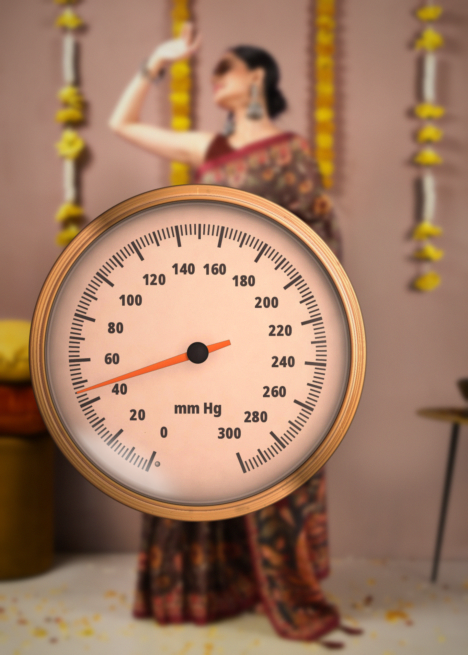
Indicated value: 46 mmHg
